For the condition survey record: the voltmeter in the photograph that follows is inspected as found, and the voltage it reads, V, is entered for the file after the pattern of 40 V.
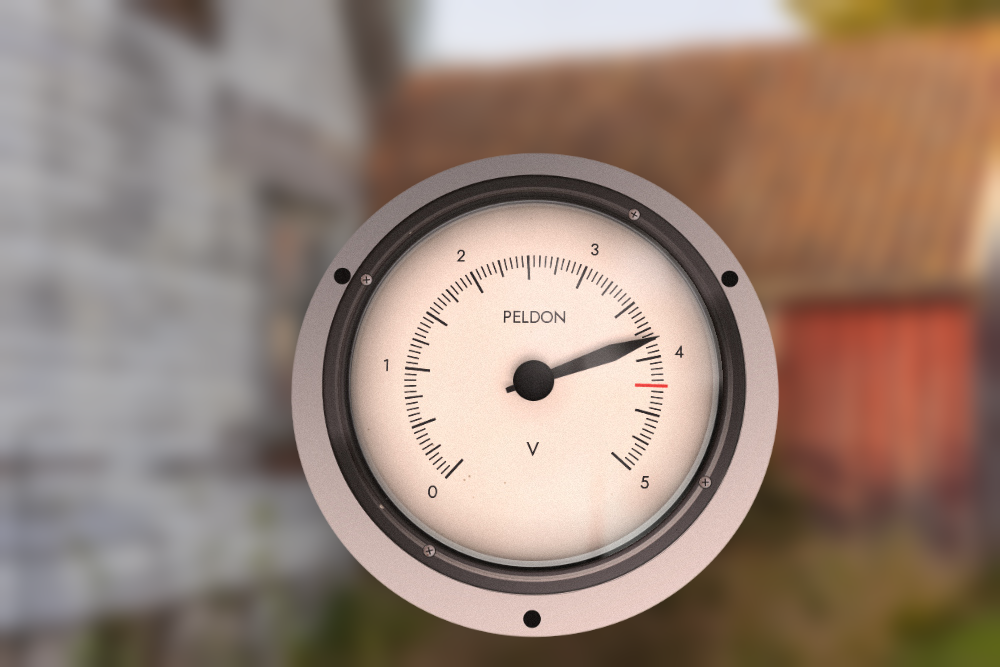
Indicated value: 3.85 V
